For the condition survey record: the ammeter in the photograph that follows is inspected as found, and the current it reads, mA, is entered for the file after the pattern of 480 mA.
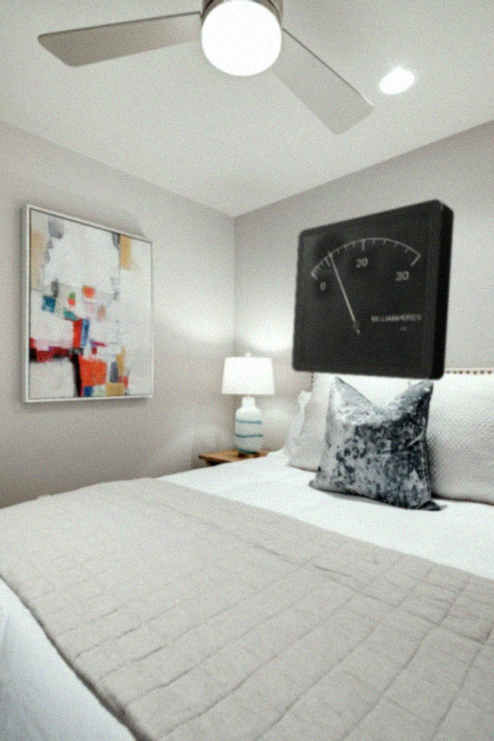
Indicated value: 12 mA
